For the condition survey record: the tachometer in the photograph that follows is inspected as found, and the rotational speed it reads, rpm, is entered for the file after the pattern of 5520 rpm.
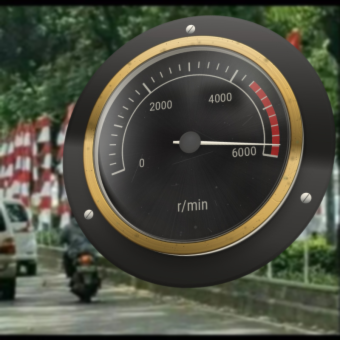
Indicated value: 5800 rpm
